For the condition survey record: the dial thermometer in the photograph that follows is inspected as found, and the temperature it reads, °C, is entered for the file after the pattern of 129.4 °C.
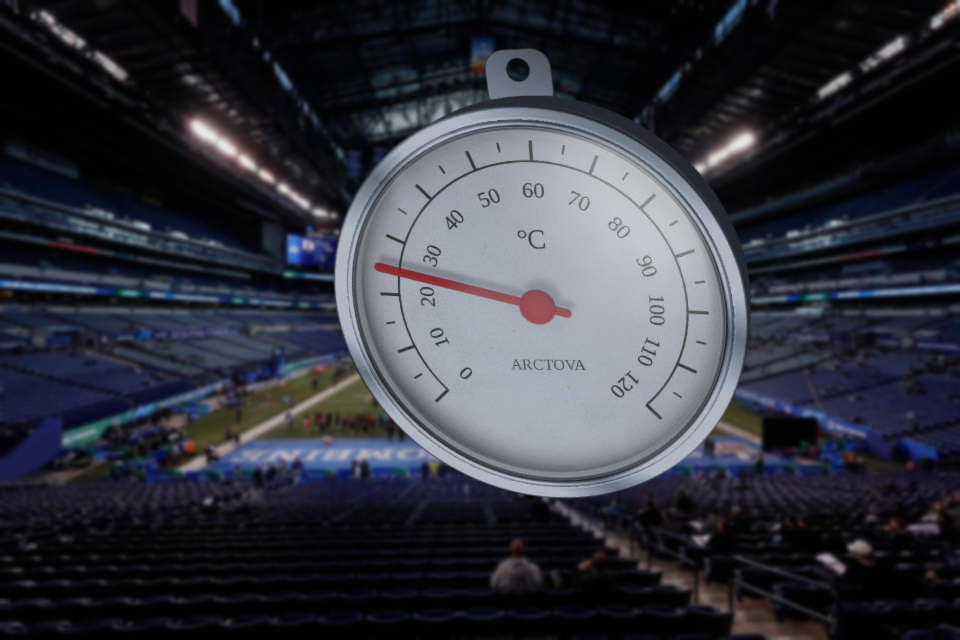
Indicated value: 25 °C
